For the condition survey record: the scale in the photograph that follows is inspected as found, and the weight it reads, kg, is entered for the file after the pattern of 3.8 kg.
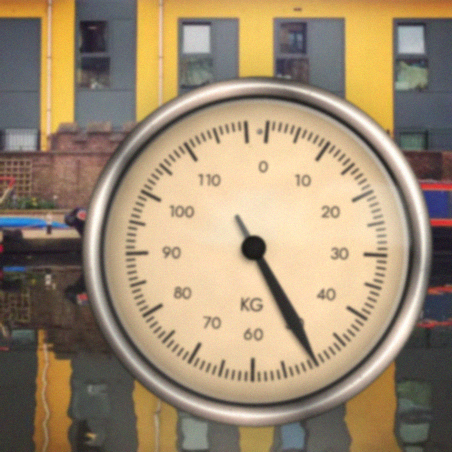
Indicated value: 50 kg
